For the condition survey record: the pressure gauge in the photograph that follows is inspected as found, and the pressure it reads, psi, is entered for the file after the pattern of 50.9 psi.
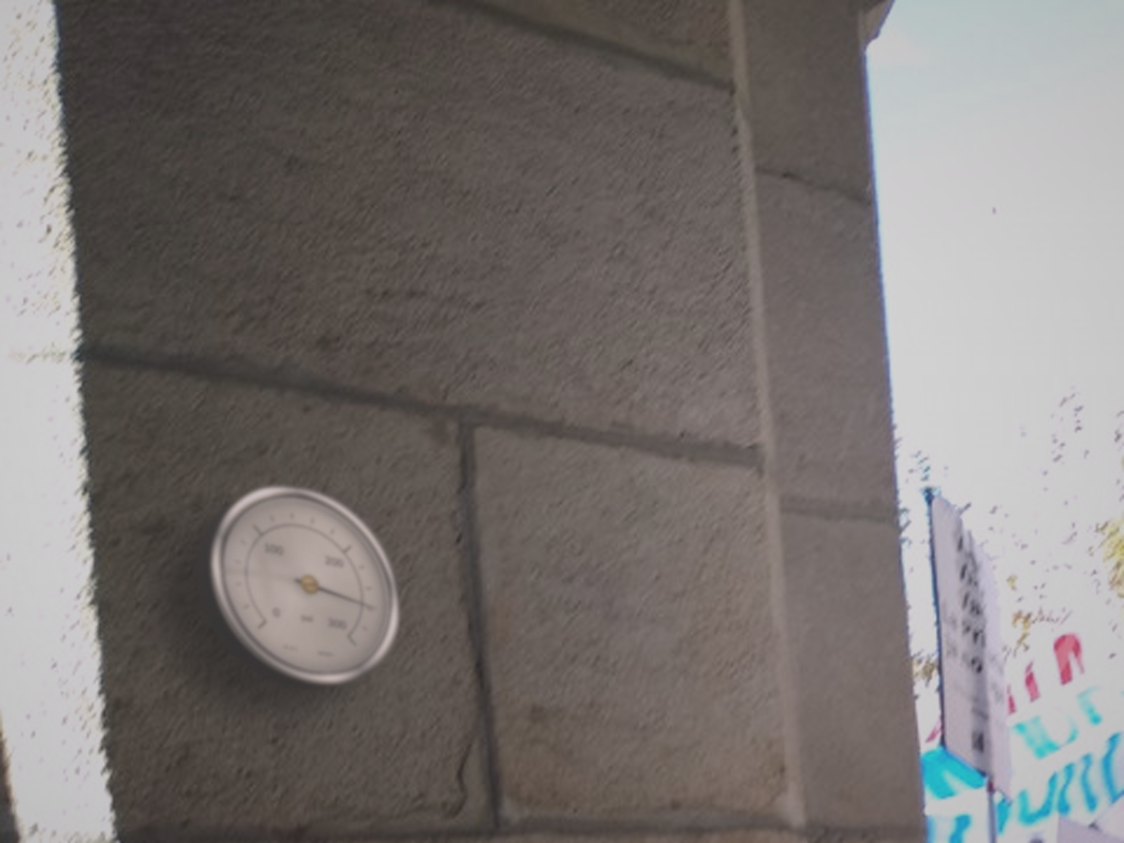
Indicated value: 260 psi
